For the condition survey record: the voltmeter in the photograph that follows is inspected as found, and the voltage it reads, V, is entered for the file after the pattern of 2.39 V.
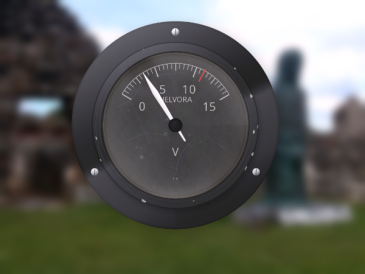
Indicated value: 3.5 V
